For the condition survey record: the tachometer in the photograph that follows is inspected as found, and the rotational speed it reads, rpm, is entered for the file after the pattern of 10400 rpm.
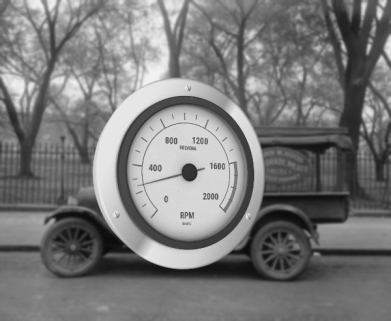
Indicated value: 250 rpm
